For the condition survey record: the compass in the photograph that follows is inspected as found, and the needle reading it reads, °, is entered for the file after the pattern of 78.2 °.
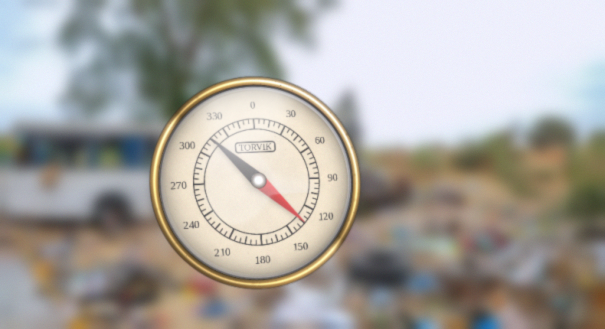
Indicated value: 135 °
